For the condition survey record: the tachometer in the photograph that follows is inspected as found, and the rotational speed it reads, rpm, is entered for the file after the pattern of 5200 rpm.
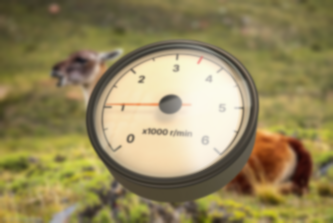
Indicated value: 1000 rpm
